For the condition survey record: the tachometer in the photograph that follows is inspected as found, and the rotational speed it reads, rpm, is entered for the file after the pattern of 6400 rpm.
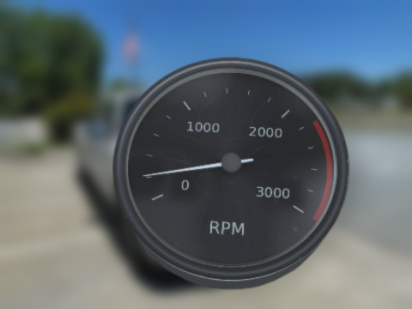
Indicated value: 200 rpm
